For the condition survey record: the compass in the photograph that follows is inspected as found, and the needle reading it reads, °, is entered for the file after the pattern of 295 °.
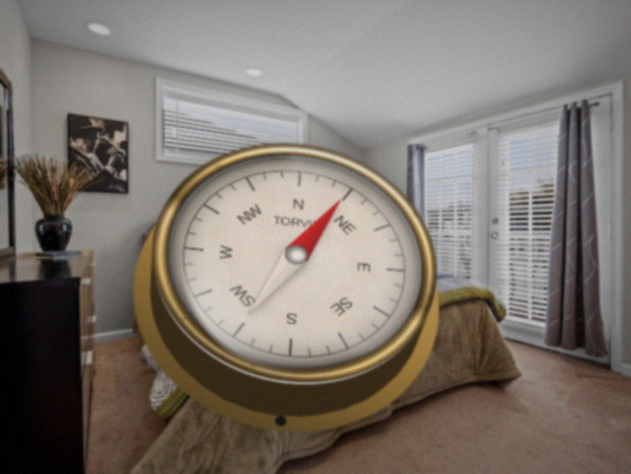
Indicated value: 30 °
